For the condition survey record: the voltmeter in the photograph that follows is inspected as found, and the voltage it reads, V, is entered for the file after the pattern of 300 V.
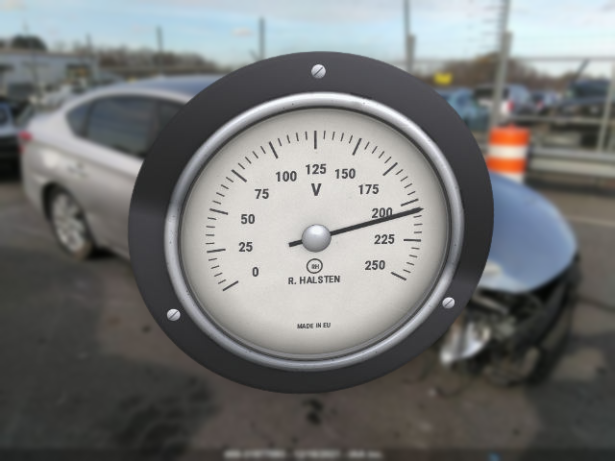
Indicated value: 205 V
